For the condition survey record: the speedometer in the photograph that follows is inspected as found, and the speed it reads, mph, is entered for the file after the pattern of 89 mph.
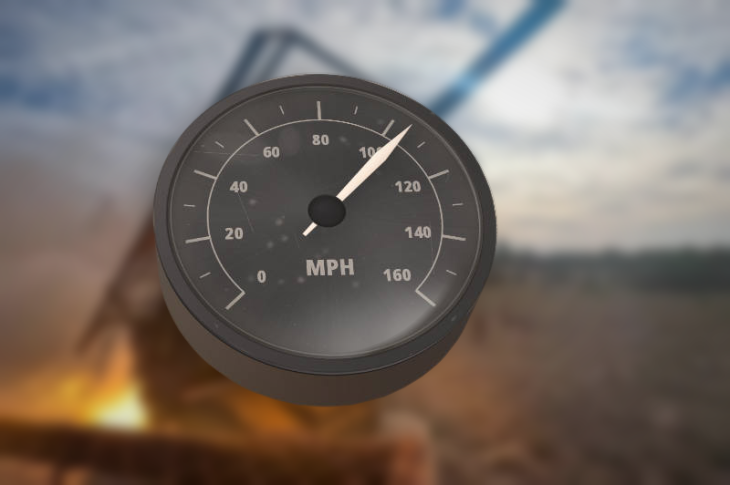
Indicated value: 105 mph
